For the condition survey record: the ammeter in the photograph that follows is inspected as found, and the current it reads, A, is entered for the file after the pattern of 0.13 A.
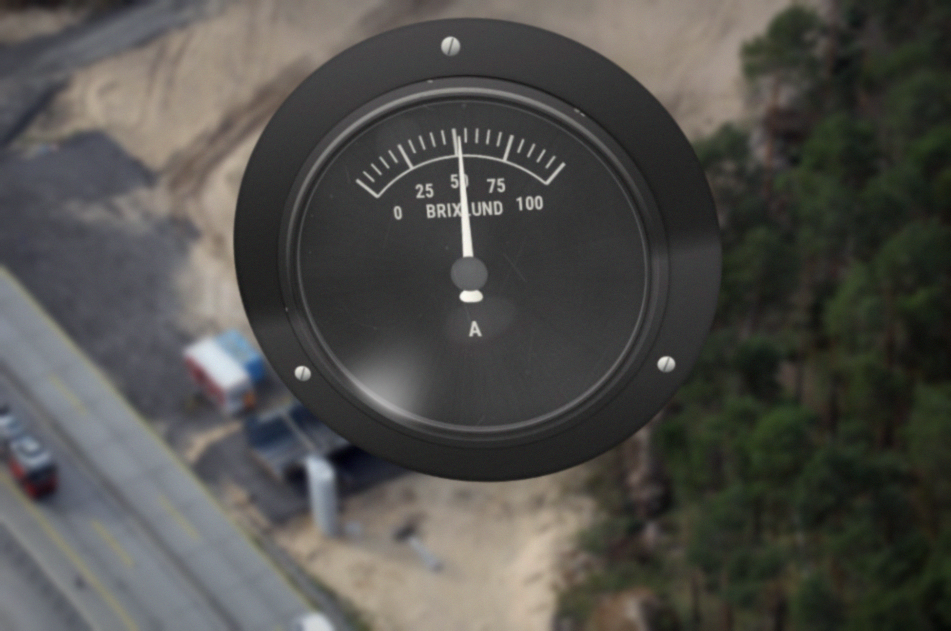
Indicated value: 52.5 A
